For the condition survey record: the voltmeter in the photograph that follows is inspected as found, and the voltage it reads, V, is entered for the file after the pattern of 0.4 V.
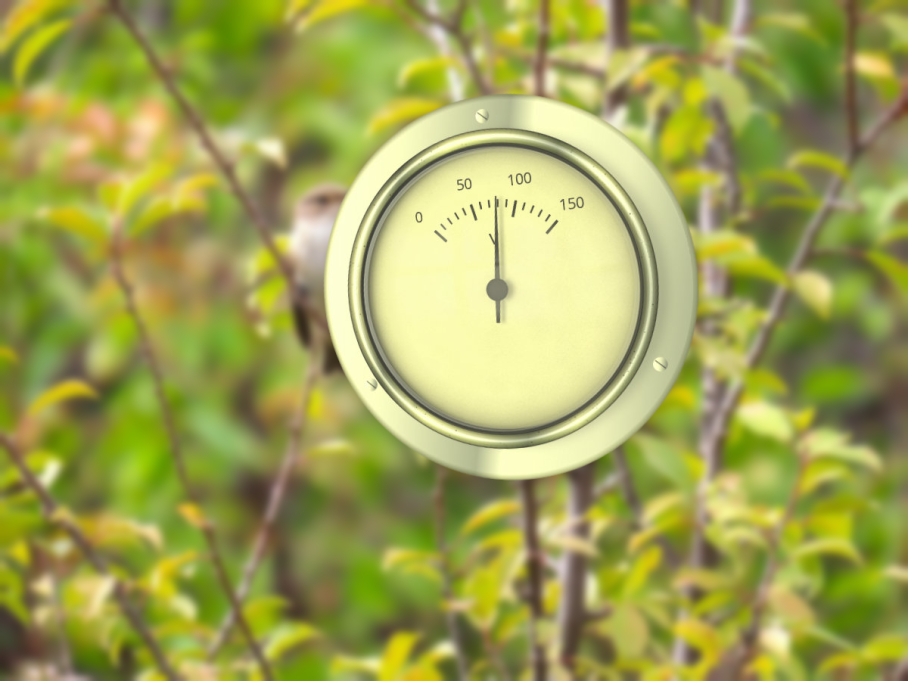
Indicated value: 80 V
